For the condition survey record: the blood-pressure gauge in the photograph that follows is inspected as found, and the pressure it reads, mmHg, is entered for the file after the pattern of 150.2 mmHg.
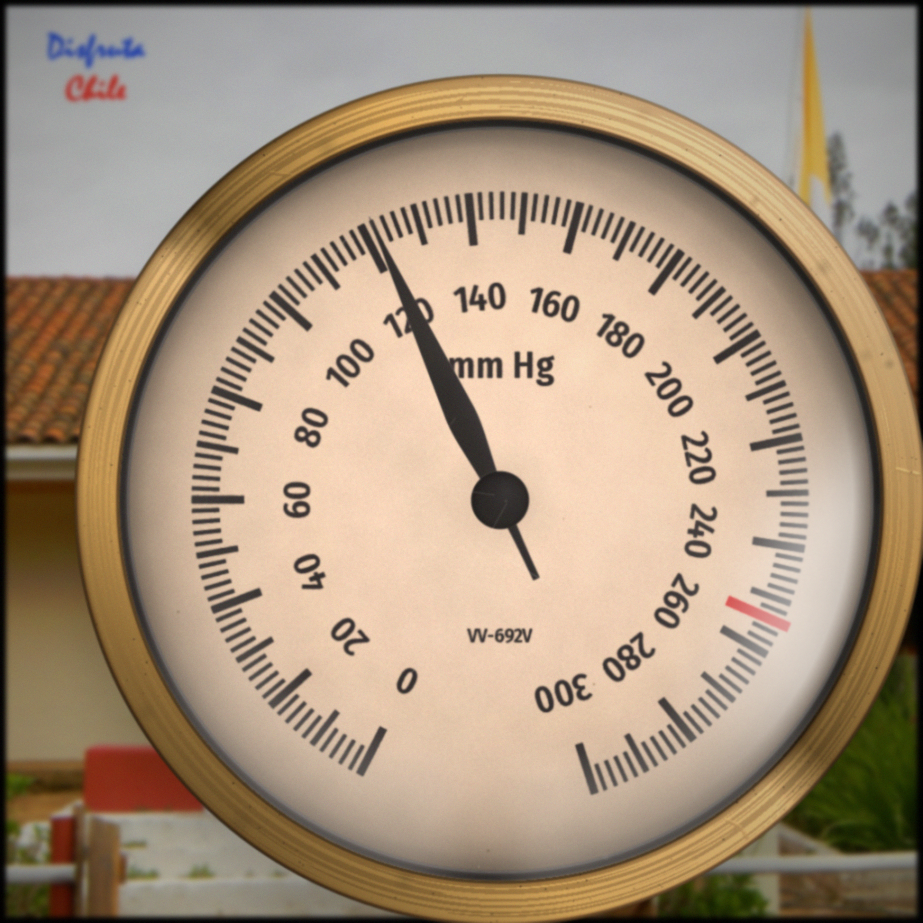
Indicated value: 122 mmHg
